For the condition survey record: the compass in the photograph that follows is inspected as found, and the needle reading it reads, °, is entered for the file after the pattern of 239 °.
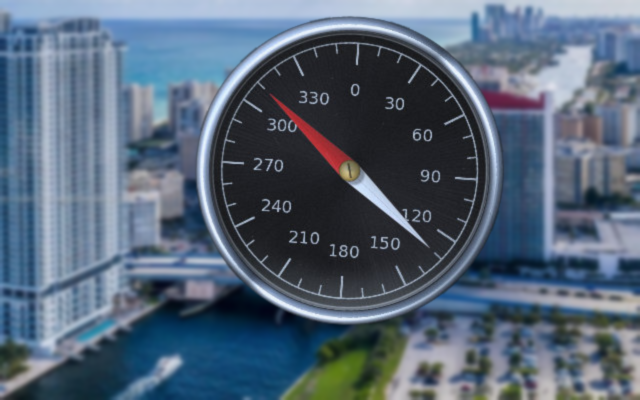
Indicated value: 310 °
